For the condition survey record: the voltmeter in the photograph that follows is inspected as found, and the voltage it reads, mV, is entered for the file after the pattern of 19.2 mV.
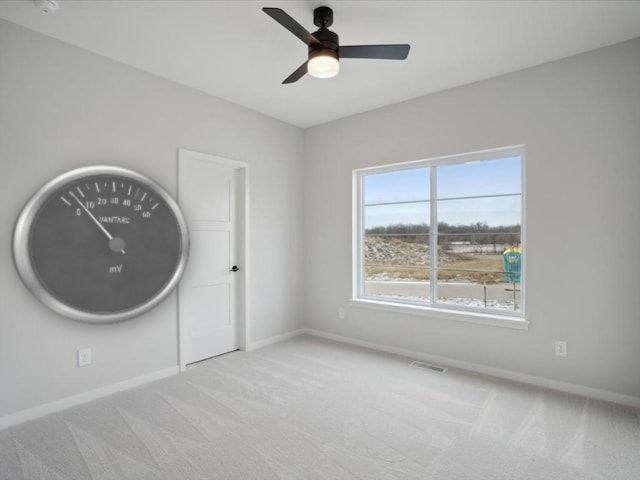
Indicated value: 5 mV
